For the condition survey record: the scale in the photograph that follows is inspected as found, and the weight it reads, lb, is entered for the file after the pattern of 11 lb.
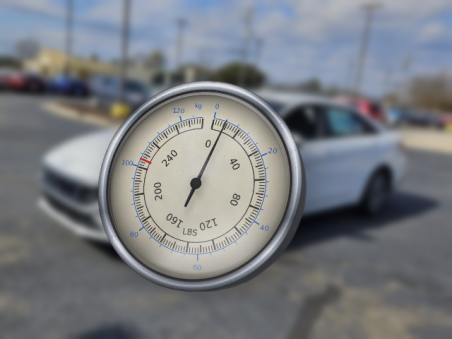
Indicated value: 10 lb
